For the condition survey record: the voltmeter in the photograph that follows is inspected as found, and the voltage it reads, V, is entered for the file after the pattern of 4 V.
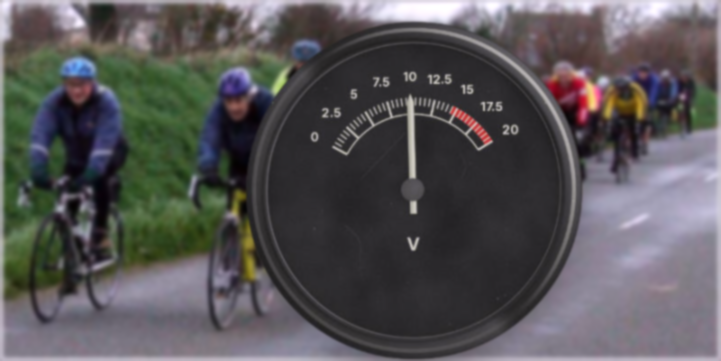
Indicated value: 10 V
